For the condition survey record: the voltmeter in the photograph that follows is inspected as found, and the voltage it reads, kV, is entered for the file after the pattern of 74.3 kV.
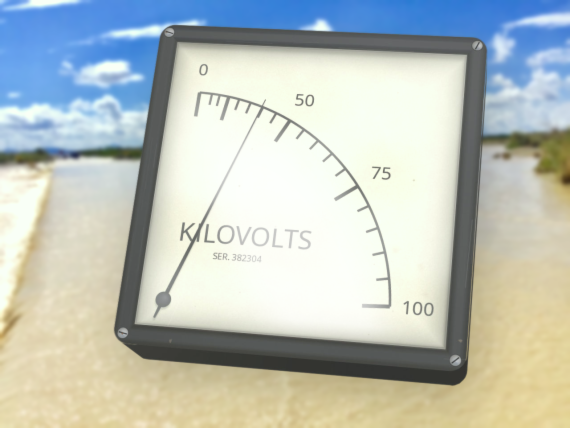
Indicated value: 40 kV
